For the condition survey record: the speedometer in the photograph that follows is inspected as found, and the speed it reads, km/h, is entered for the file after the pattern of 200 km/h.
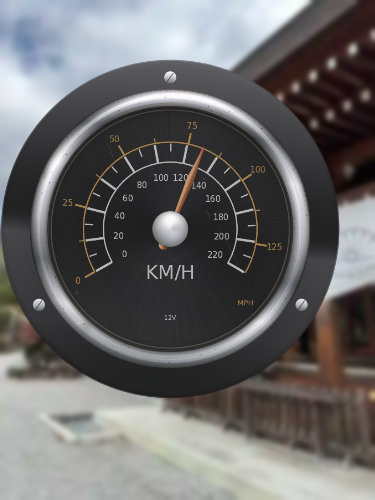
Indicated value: 130 km/h
